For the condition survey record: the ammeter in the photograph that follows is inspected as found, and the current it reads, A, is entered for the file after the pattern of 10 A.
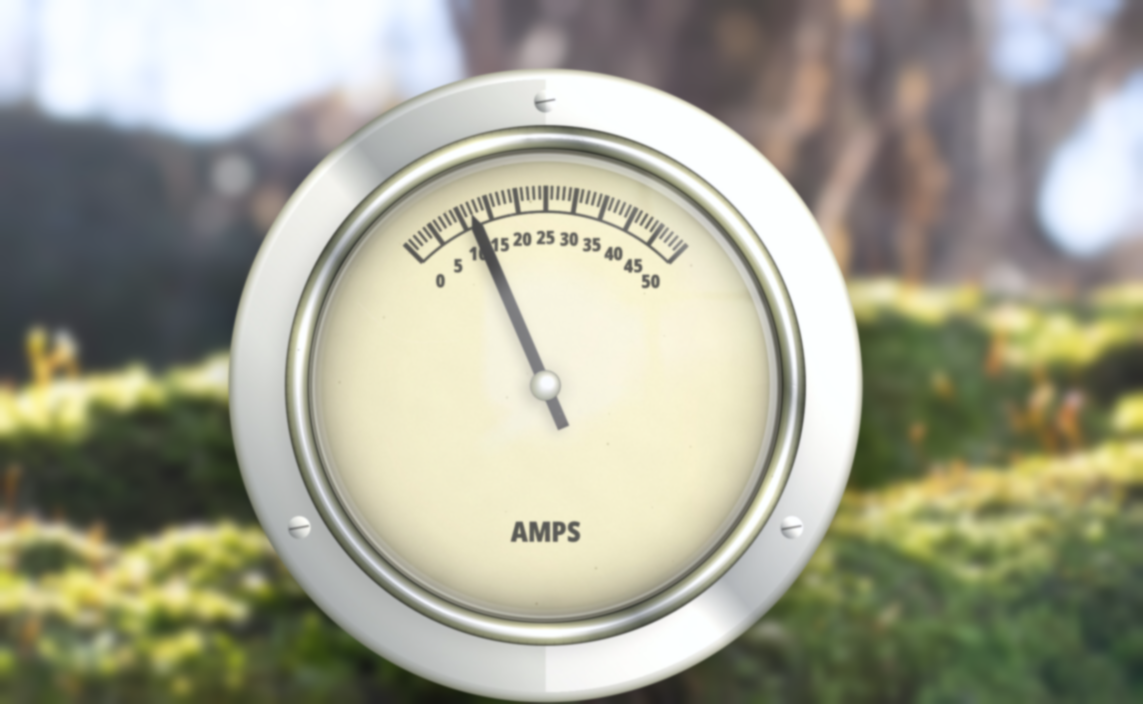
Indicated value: 12 A
